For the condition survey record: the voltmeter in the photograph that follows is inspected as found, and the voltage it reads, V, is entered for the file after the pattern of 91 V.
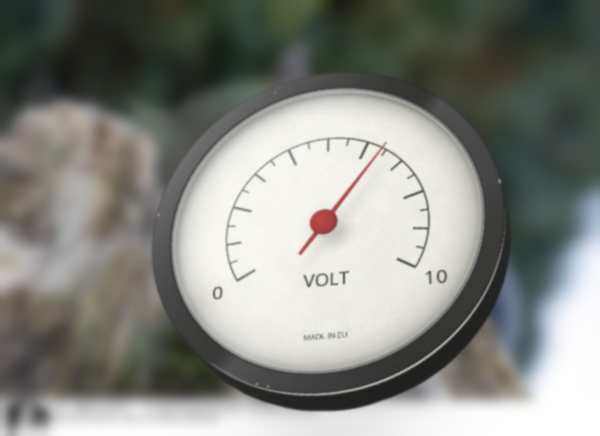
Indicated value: 6.5 V
